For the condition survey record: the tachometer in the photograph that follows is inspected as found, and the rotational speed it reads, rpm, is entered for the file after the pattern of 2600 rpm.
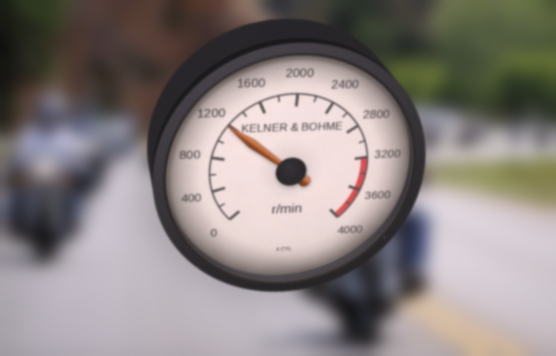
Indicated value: 1200 rpm
